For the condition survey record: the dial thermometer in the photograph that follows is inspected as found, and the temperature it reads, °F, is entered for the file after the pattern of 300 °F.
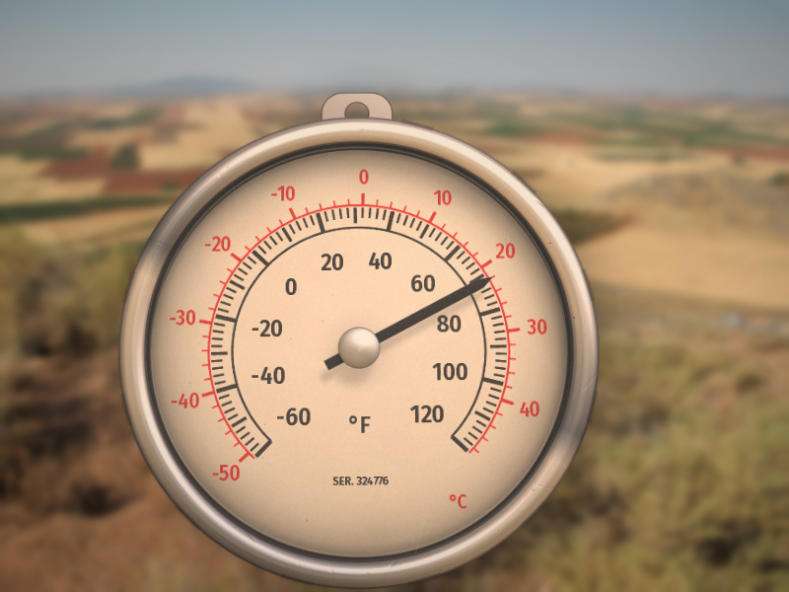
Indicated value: 72 °F
